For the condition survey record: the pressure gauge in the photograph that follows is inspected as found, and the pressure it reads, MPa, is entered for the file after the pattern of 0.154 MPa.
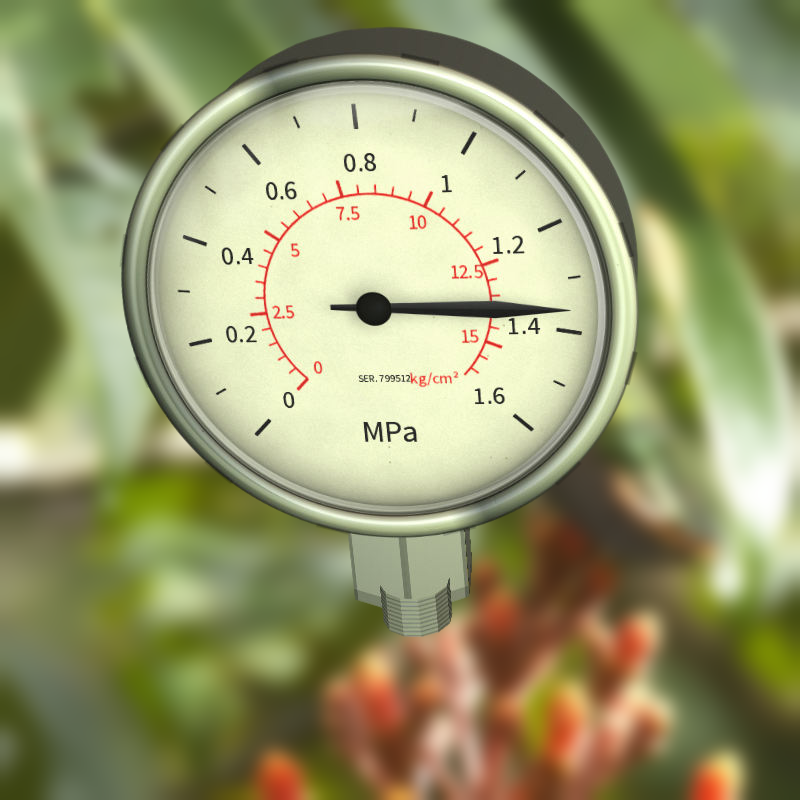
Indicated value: 1.35 MPa
